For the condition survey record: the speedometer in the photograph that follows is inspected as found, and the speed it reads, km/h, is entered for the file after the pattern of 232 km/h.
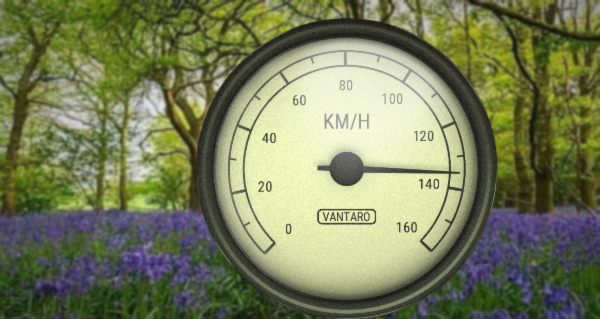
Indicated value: 135 km/h
